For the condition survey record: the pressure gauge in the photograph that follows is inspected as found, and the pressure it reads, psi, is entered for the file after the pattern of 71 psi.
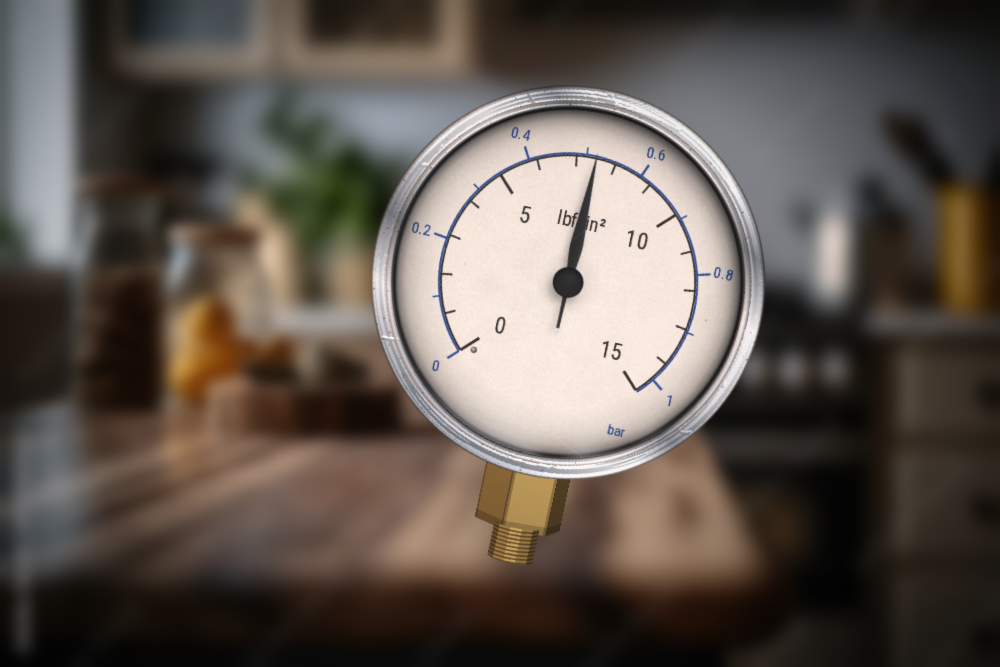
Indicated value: 7.5 psi
